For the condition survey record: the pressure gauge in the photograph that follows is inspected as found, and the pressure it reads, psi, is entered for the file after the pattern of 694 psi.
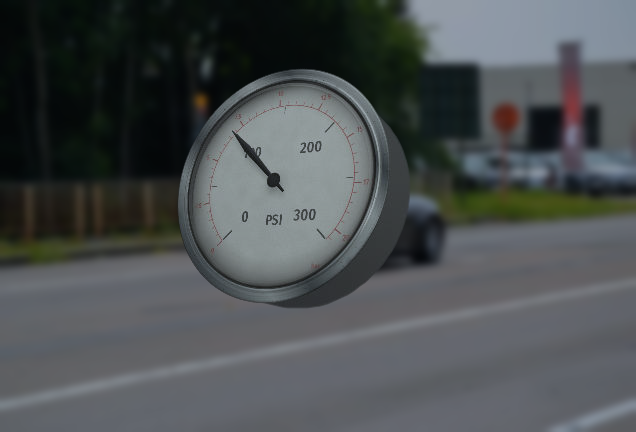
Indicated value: 100 psi
